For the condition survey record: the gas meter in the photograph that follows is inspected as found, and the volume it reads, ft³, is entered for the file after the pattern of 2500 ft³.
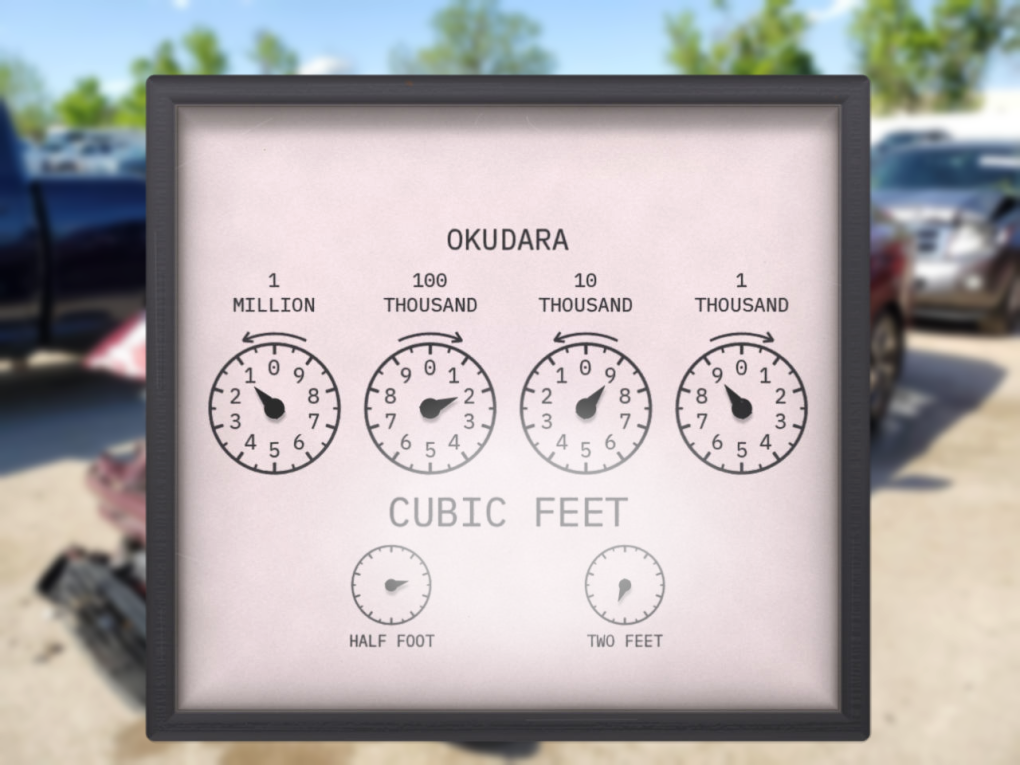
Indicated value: 118900 ft³
